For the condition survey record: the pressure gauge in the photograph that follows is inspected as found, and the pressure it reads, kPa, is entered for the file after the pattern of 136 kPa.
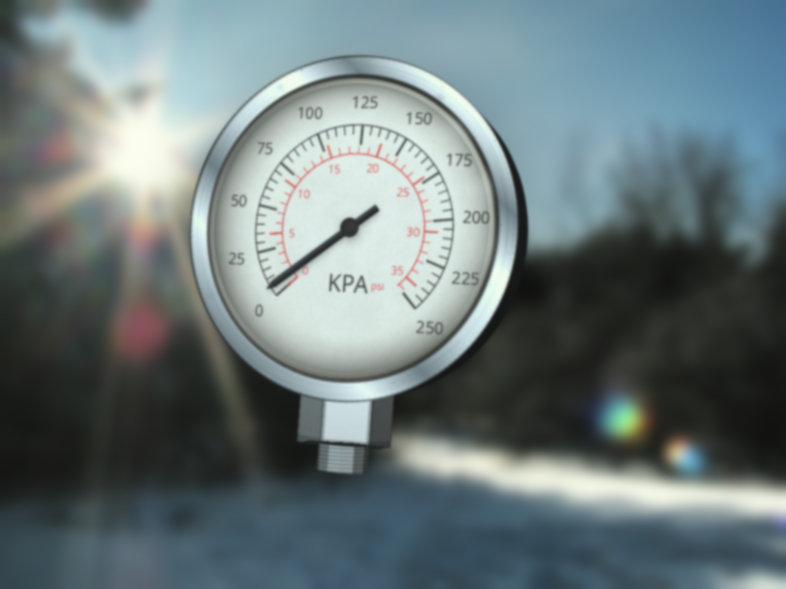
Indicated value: 5 kPa
